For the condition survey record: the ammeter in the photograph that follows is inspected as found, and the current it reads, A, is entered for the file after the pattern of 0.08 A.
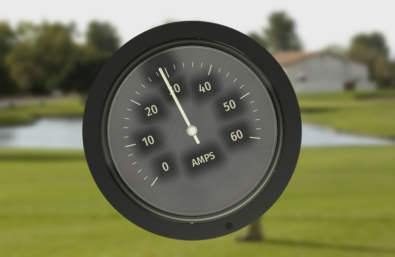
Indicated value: 29 A
